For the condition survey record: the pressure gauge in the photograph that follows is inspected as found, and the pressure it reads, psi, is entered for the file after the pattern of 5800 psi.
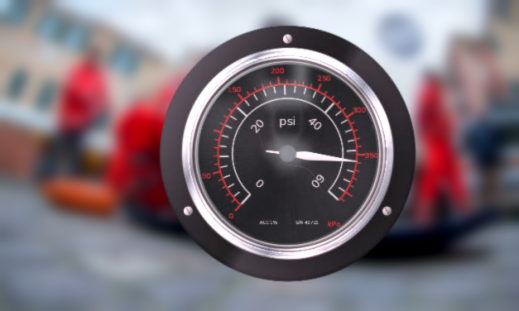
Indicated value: 52 psi
